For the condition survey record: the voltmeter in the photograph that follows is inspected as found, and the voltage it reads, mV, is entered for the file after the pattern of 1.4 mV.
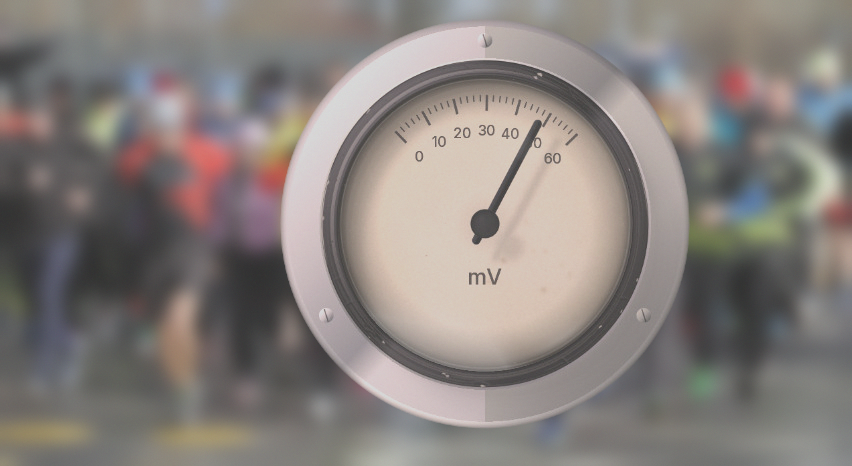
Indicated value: 48 mV
